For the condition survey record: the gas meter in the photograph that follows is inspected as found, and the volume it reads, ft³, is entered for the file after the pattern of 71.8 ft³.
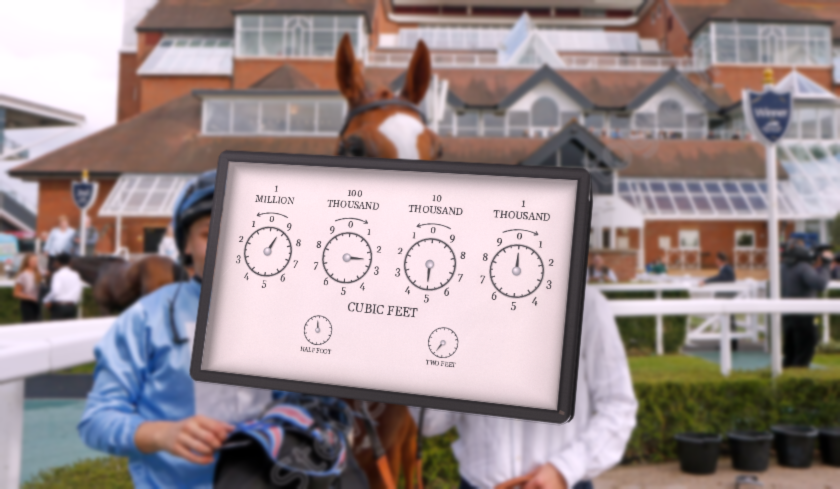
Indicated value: 925000 ft³
